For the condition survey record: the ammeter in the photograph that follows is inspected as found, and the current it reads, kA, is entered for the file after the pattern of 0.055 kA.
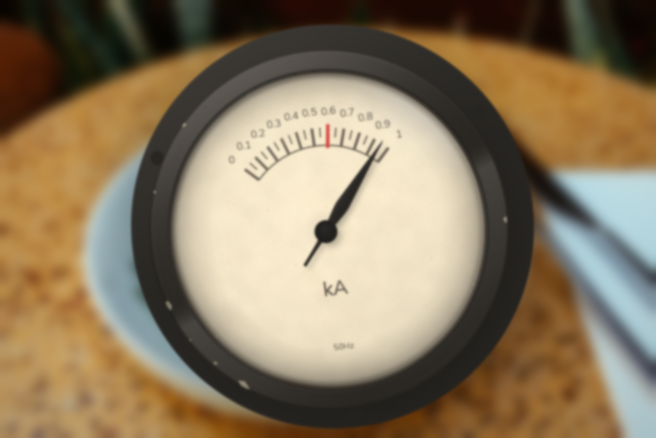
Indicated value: 0.95 kA
